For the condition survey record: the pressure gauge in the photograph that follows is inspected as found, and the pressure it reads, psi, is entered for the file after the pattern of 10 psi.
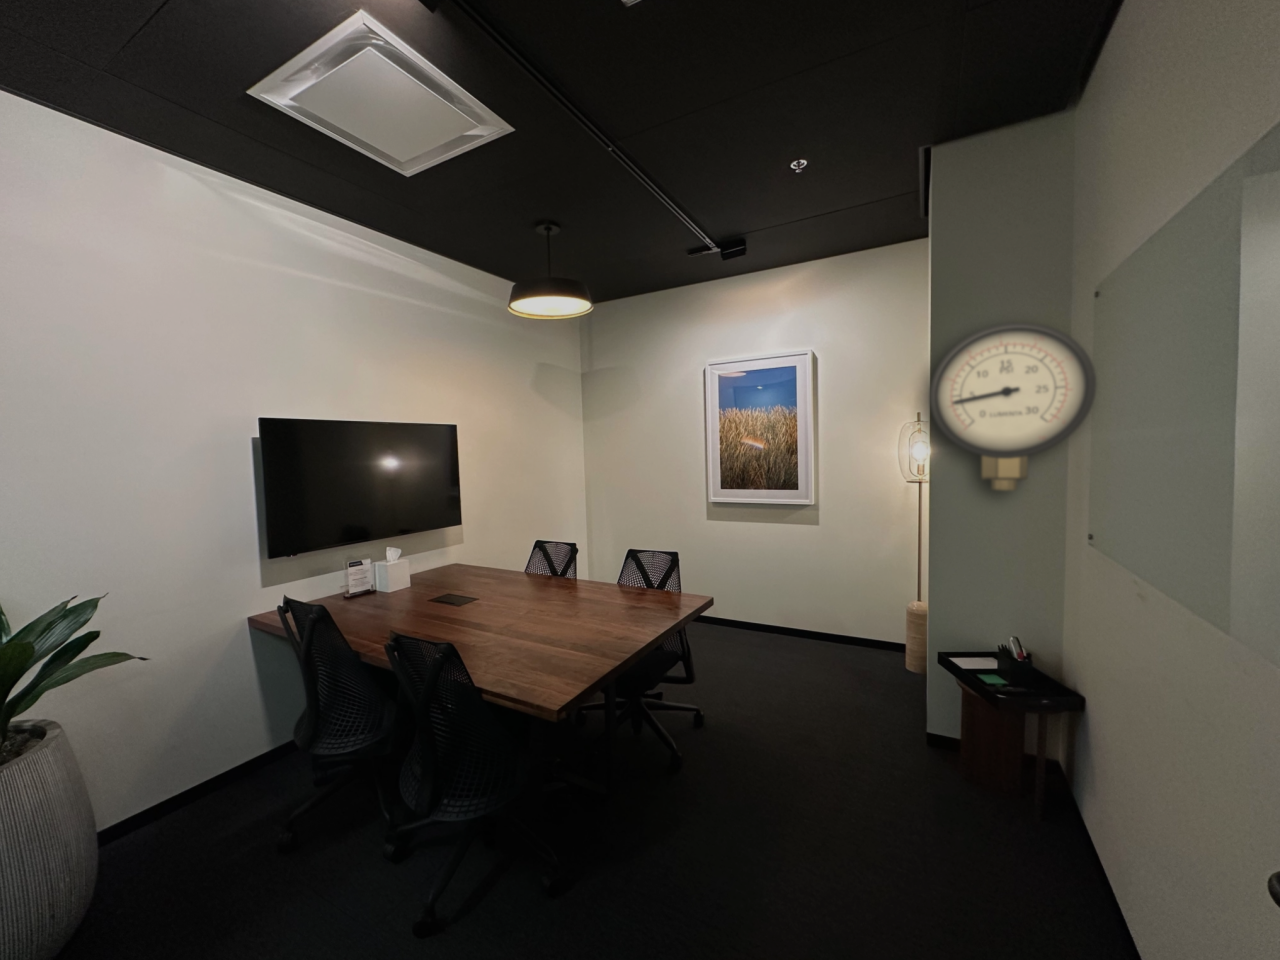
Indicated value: 4 psi
